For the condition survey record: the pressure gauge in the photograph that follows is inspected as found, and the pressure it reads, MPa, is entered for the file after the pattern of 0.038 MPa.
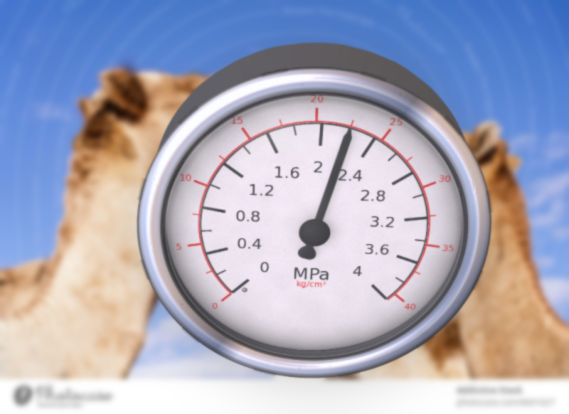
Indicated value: 2.2 MPa
